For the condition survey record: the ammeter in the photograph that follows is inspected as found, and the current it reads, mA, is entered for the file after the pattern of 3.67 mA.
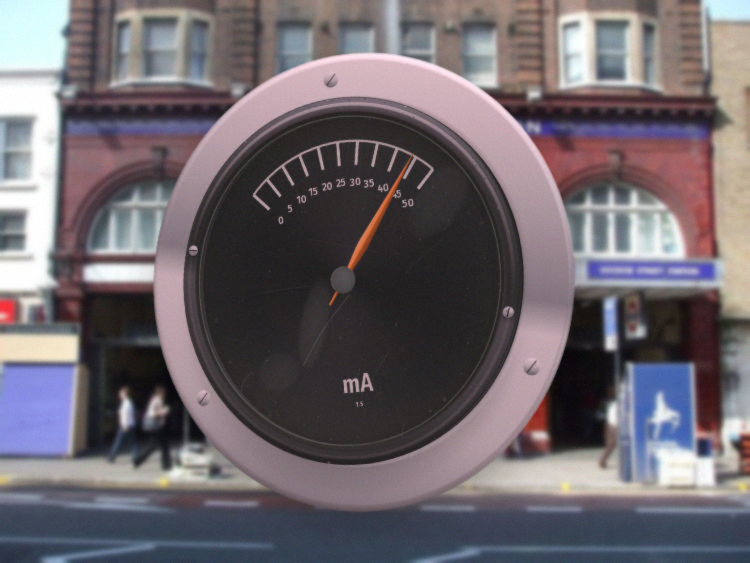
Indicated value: 45 mA
